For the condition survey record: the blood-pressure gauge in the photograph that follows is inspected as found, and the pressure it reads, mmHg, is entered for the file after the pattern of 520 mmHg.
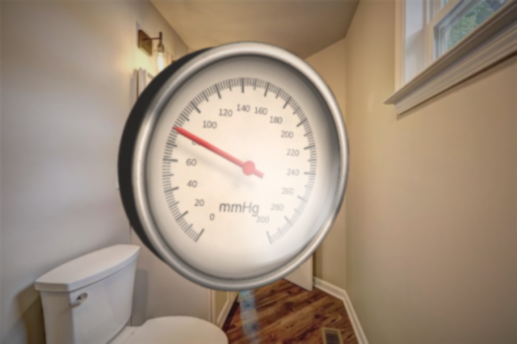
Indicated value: 80 mmHg
